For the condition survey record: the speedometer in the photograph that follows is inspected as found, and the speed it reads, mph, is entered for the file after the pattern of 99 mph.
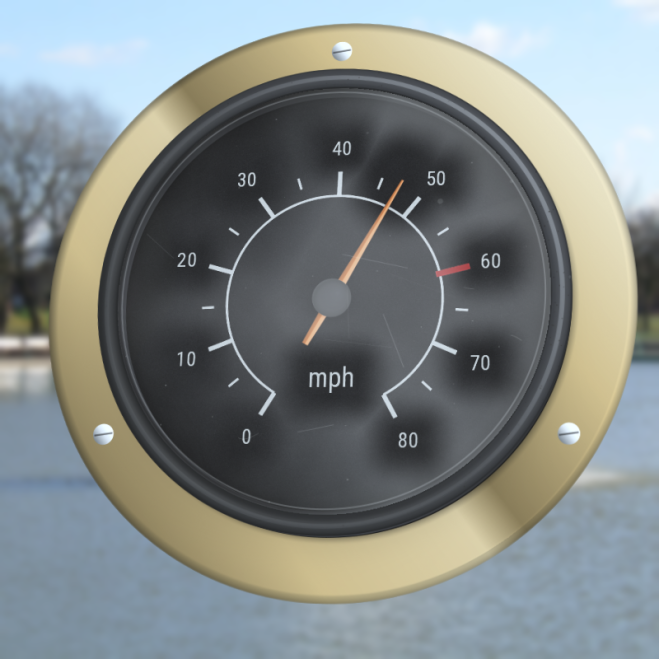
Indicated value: 47.5 mph
